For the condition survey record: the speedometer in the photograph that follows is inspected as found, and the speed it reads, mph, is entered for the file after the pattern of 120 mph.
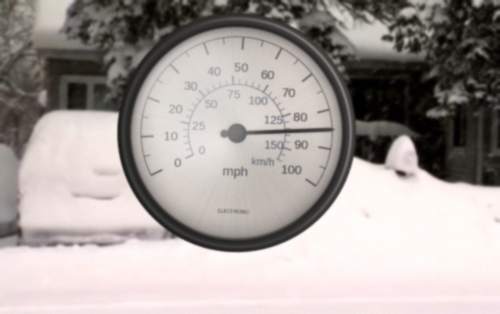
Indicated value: 85 mph
